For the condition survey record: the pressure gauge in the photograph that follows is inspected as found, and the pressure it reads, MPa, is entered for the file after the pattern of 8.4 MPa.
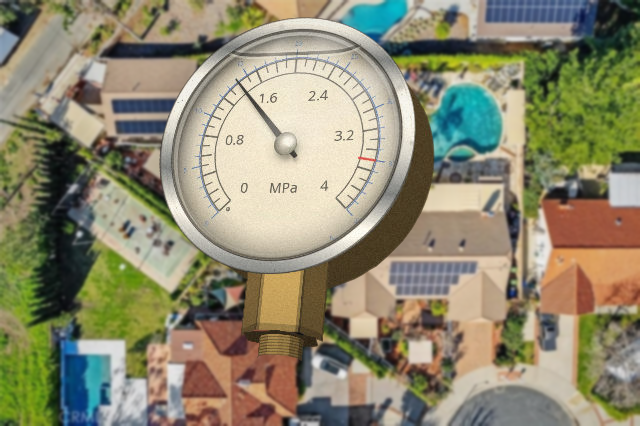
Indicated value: 1.4 MPa
